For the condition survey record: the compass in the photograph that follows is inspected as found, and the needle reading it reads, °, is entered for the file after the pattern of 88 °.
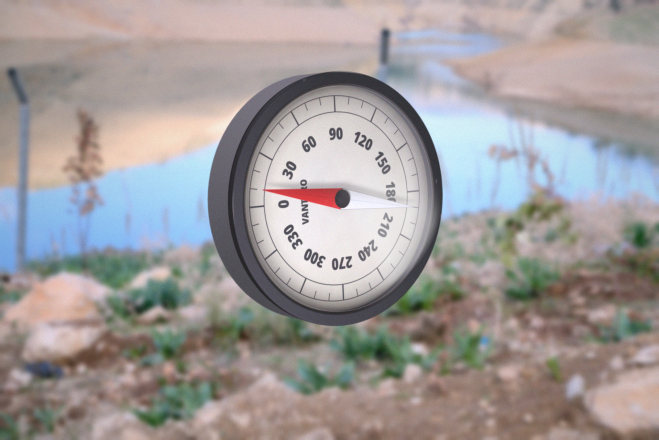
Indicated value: 10 °
